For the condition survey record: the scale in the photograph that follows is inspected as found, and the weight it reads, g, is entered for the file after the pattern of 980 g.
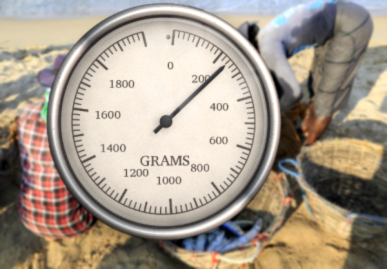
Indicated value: 240 g
